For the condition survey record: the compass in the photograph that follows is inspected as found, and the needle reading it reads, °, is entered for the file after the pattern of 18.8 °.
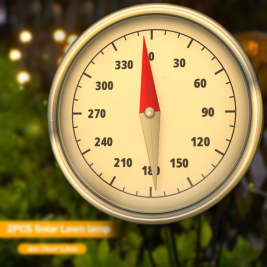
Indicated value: 355 °
